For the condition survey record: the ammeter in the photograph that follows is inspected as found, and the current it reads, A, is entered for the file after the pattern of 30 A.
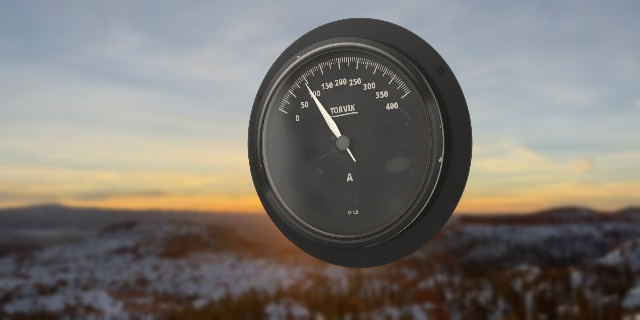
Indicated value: 100 A
